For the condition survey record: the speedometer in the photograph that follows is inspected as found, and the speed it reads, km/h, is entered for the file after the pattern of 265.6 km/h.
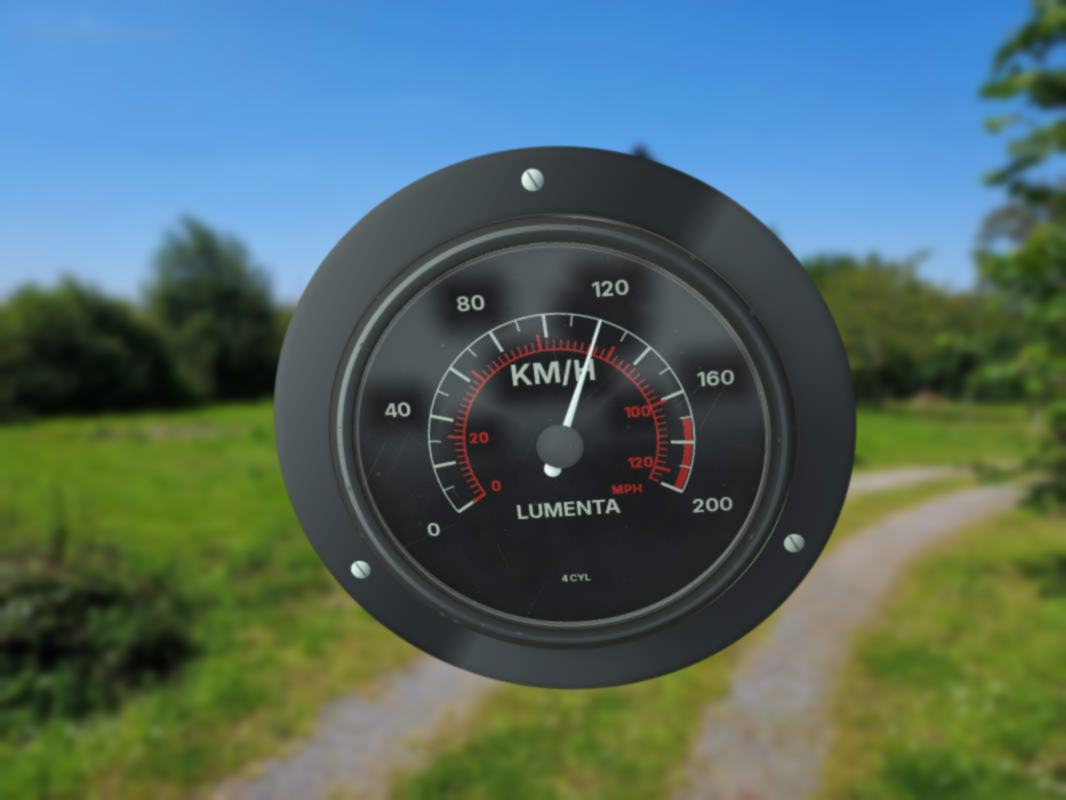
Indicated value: 120 km/h
